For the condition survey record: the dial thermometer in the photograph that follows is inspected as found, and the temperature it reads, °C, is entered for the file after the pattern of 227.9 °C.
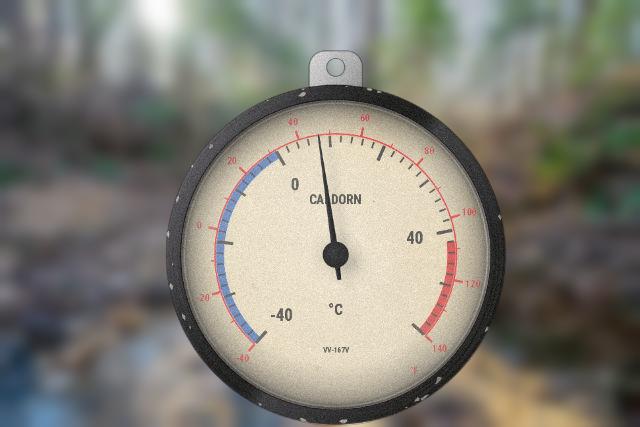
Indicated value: 8 °C
